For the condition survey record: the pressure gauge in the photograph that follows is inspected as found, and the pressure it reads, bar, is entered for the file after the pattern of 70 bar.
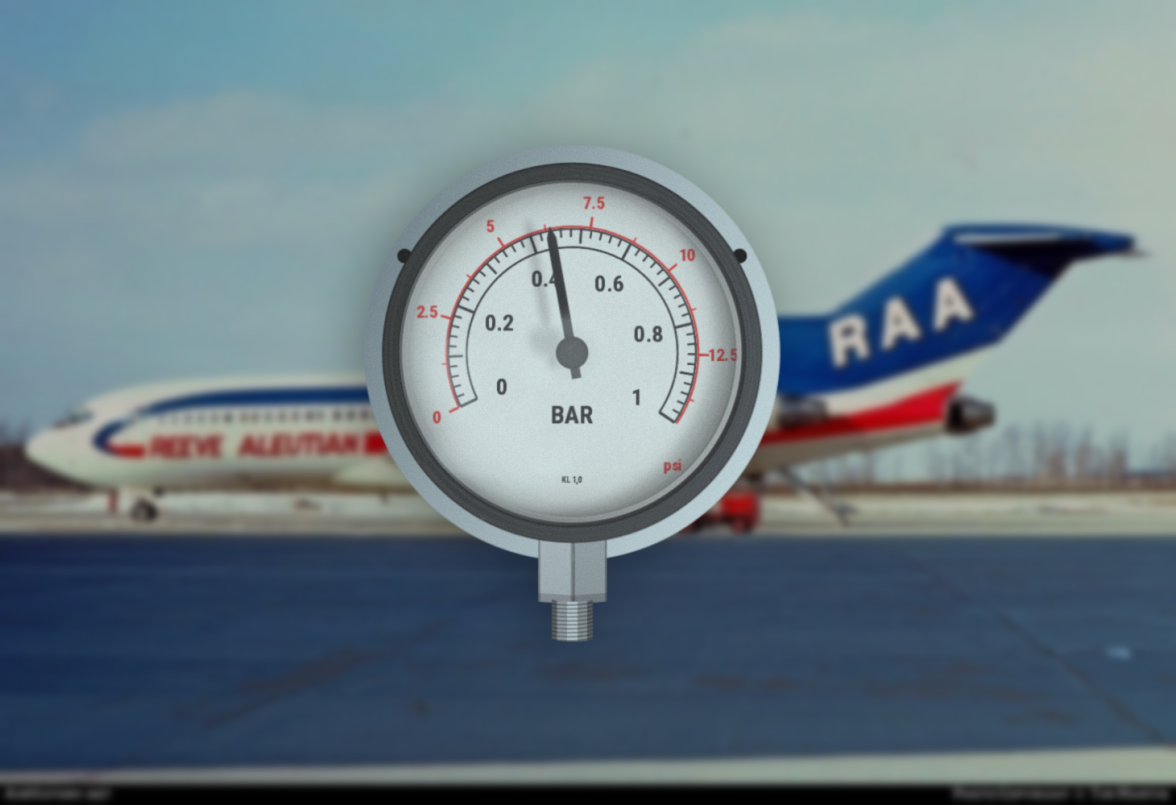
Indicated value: 0.44 bar
